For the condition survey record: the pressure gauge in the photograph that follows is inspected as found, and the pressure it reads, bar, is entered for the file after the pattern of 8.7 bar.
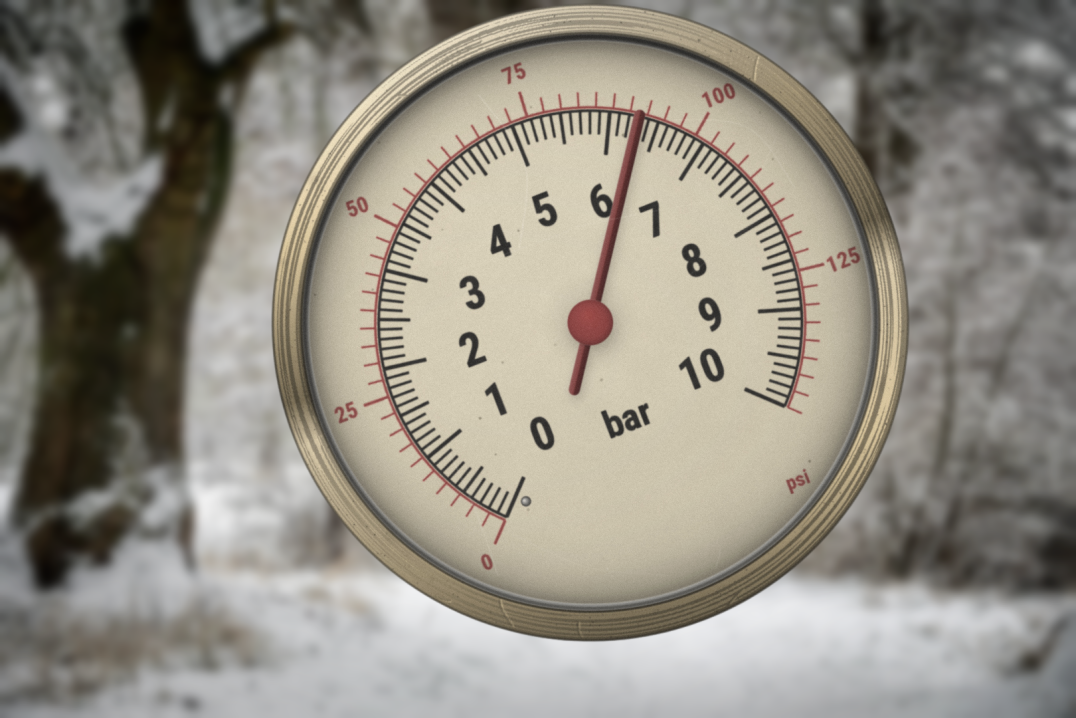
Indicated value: 6.3 bar
